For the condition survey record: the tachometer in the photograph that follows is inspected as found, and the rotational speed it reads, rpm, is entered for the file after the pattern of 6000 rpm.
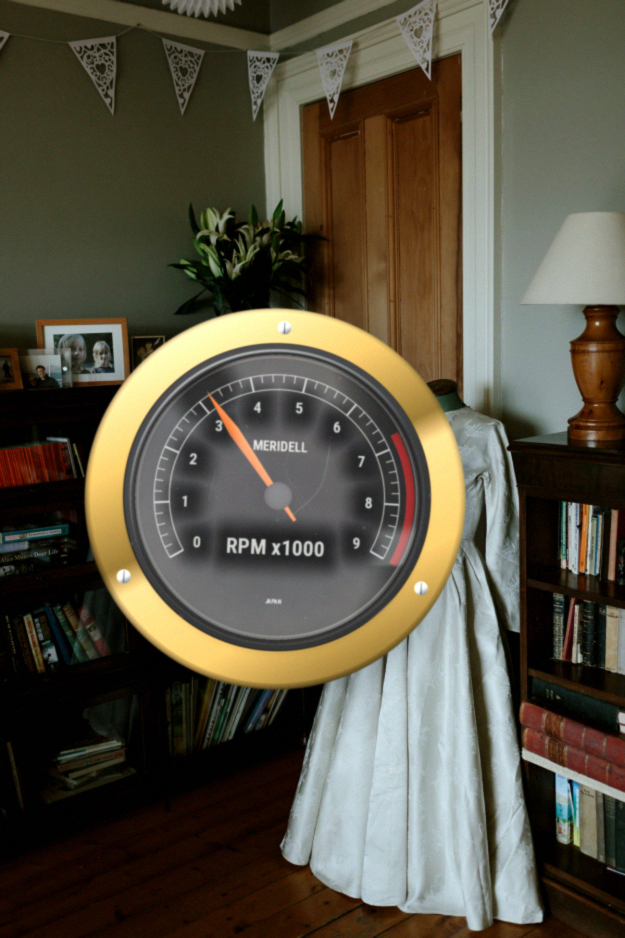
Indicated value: 3200 rpm
